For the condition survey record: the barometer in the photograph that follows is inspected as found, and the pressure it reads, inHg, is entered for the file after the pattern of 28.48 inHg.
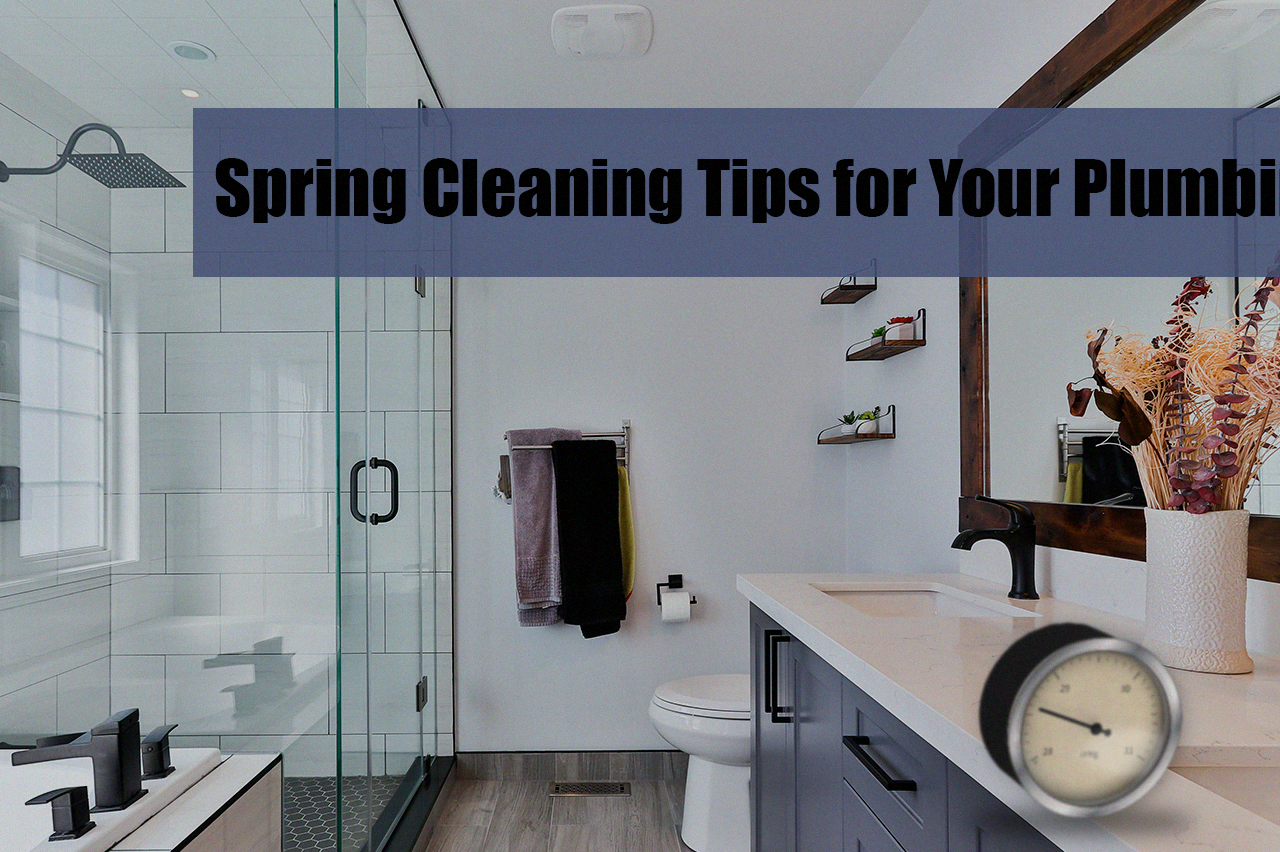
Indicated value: 28.6 inHg
